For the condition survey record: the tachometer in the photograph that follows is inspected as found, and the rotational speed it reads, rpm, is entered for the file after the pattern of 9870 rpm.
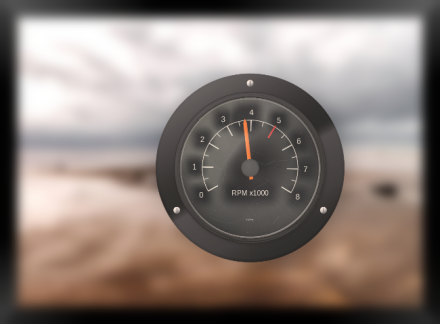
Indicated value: 3750 rpm
